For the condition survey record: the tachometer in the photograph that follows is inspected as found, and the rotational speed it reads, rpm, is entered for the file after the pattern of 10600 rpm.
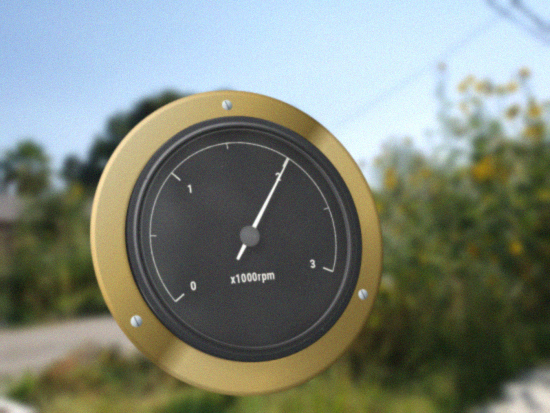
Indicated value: 2000 rpm
